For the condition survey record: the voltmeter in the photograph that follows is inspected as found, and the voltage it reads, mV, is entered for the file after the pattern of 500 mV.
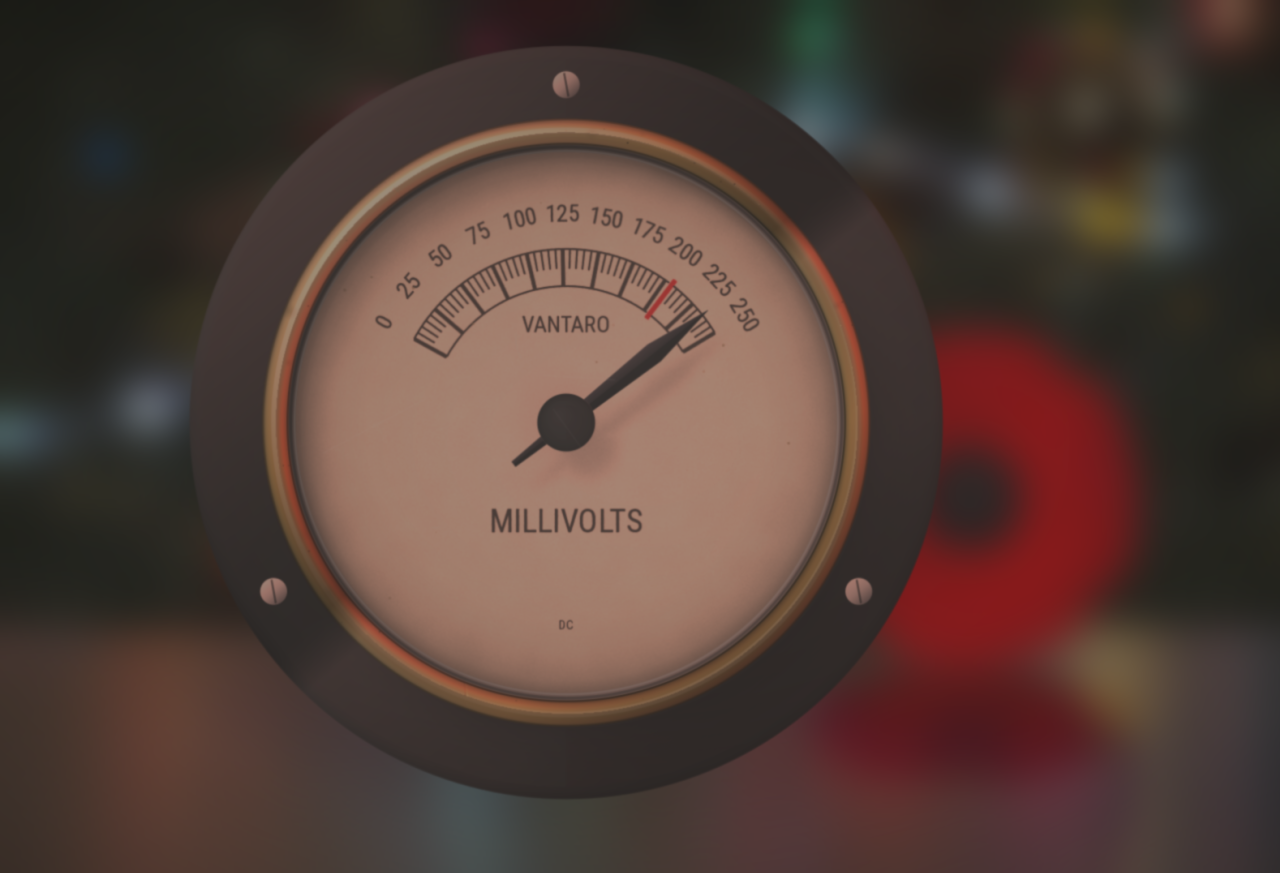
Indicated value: 235 mV
